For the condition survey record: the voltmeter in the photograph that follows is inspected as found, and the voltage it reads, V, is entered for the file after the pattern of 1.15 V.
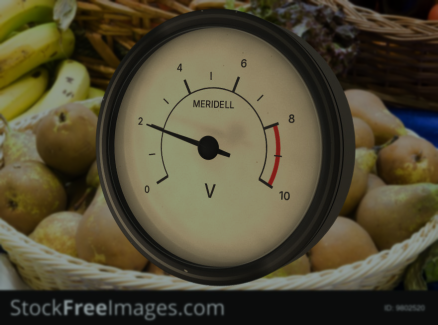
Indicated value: 2 V
